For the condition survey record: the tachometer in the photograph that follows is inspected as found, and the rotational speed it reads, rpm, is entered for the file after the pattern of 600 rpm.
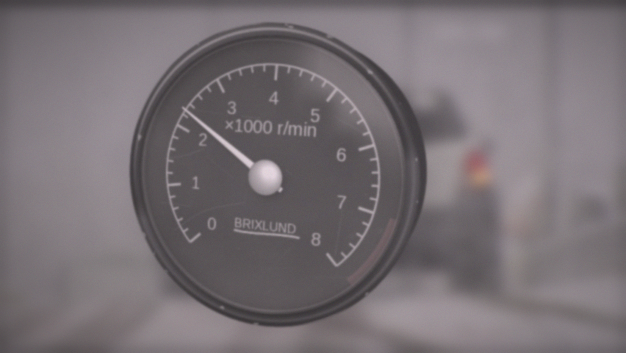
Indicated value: 2300 rpm
